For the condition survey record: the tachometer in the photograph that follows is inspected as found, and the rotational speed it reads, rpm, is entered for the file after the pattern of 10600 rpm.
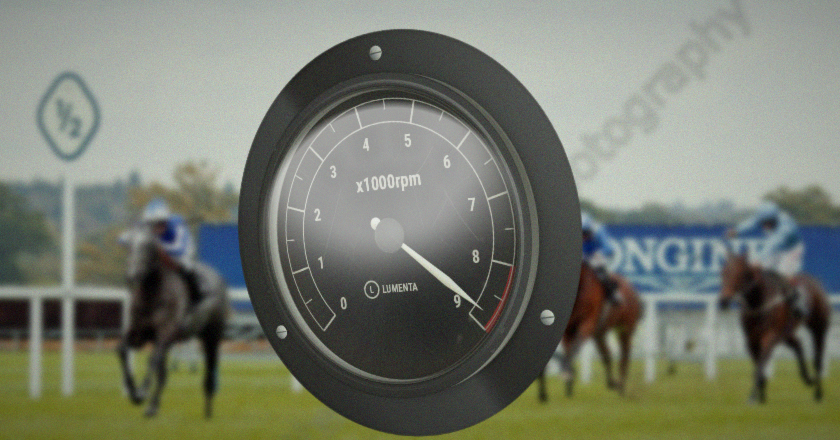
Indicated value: 8750 rpm
